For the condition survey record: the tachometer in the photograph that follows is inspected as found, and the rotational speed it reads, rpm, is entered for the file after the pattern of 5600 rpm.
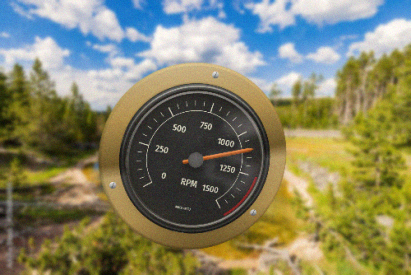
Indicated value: 1100 rpm
